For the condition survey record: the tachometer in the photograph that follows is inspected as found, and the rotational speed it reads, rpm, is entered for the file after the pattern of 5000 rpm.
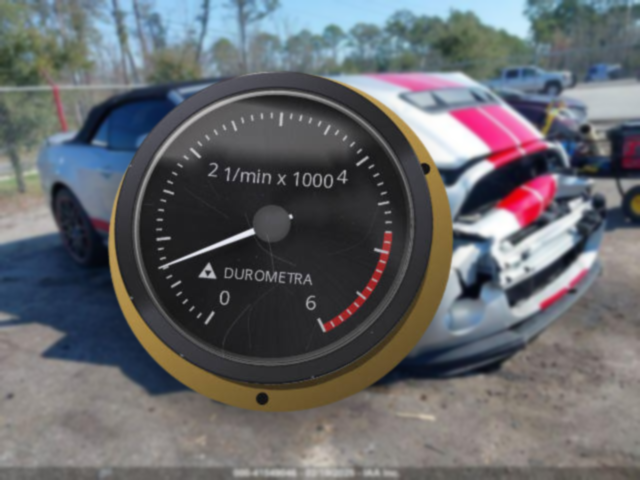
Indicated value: 700 rpm
